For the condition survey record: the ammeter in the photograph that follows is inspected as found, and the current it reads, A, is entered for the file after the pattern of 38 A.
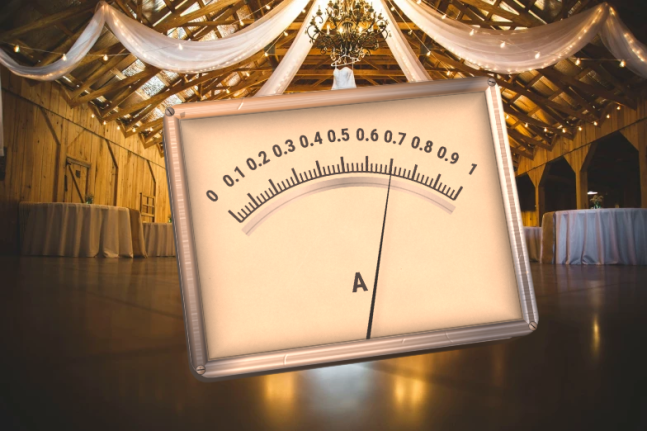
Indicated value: 0.7 A
